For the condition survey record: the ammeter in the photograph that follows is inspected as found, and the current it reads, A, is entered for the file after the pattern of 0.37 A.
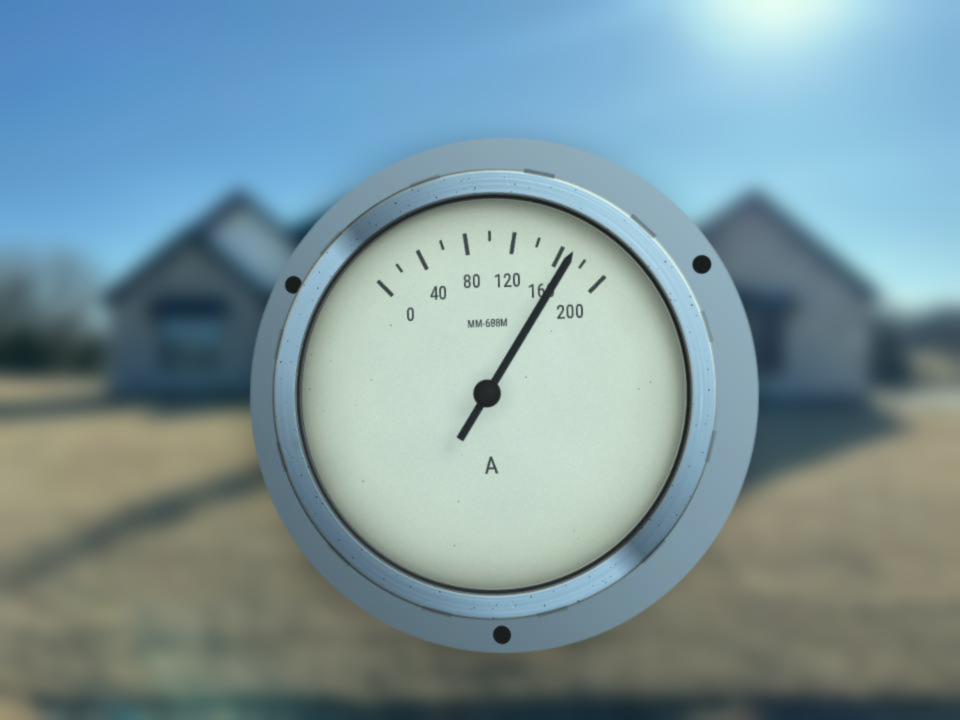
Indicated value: 170 A
